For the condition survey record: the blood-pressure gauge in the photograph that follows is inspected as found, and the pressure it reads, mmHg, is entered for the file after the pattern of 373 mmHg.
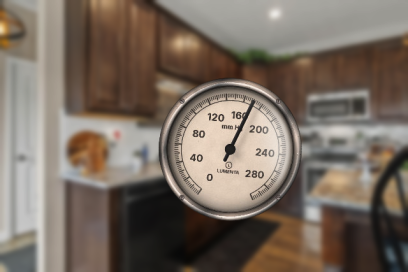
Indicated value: 170 mmHg
